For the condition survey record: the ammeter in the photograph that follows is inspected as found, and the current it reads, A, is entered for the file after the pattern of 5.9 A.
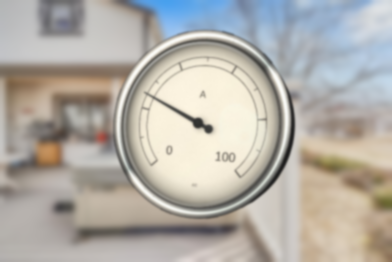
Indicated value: 25 A
